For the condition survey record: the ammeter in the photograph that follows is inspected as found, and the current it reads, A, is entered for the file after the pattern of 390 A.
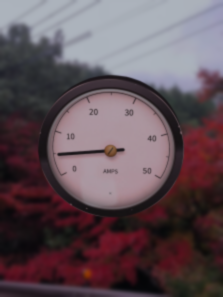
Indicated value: 5 A
